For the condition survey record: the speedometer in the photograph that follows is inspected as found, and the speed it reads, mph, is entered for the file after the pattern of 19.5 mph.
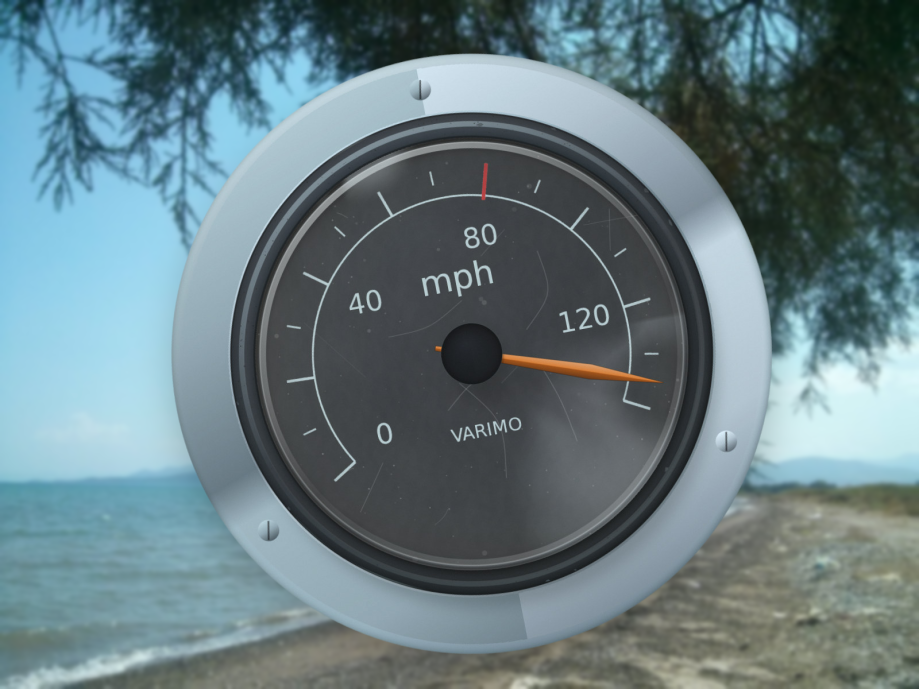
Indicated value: 135 mph
